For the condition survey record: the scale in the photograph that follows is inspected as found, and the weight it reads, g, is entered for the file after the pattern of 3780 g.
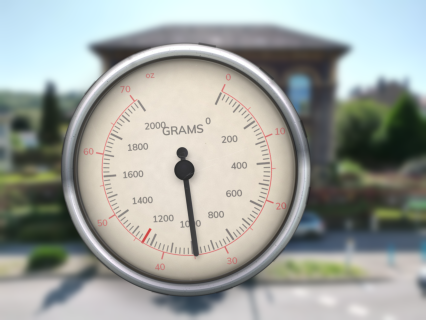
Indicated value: 980 g
